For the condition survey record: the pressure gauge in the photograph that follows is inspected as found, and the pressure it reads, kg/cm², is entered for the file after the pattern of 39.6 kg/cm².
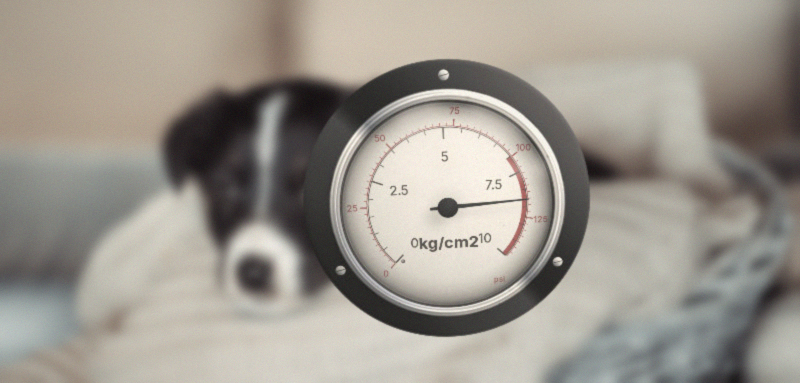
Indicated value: 8.25 kg/cm²
